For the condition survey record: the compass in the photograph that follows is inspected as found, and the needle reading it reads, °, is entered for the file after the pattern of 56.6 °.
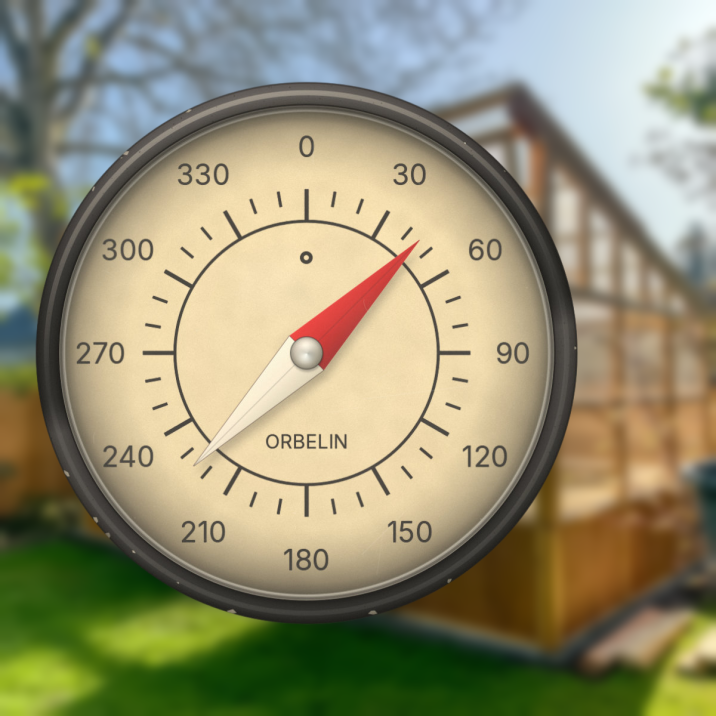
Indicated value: 45 °
